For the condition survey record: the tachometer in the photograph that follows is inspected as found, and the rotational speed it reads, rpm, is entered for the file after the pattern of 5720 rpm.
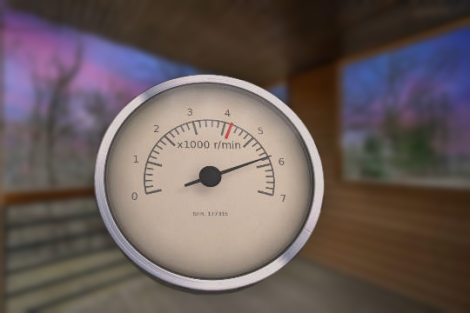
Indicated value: 5800 rpm
